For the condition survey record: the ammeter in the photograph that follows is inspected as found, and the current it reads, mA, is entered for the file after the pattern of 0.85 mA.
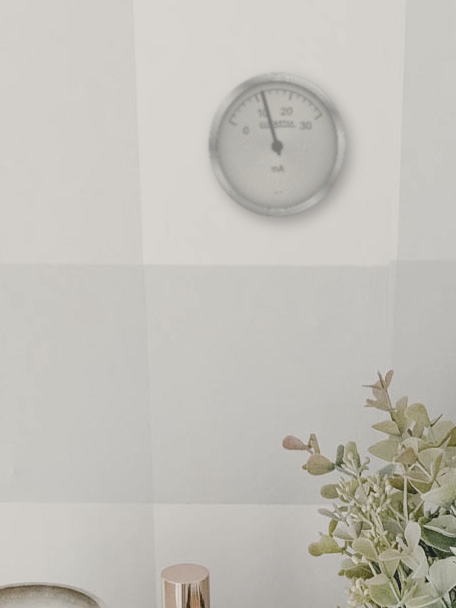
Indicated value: 12 mA
